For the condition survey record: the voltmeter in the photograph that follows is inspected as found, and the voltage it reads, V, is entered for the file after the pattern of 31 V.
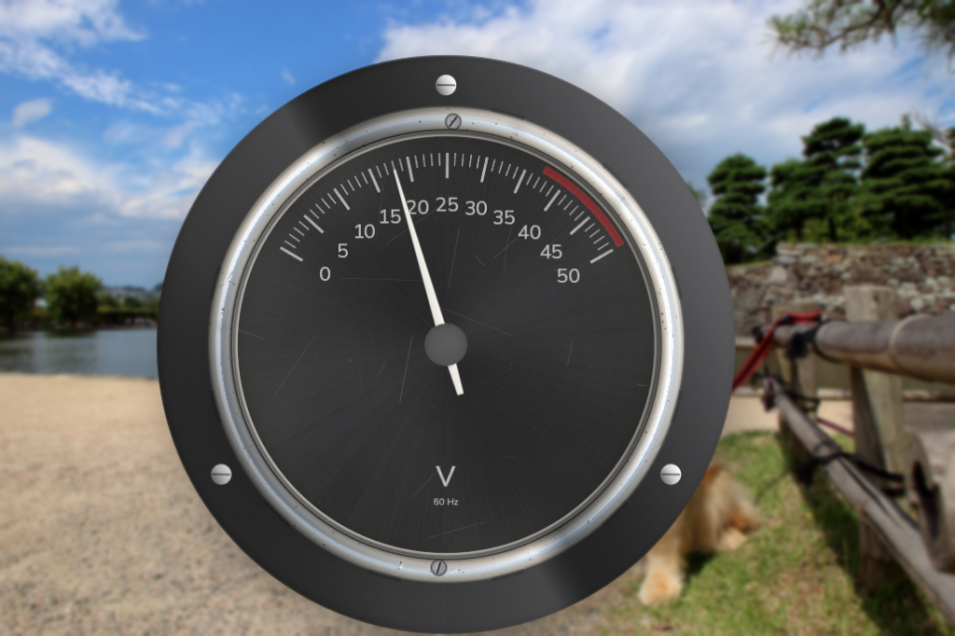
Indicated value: 18 V
